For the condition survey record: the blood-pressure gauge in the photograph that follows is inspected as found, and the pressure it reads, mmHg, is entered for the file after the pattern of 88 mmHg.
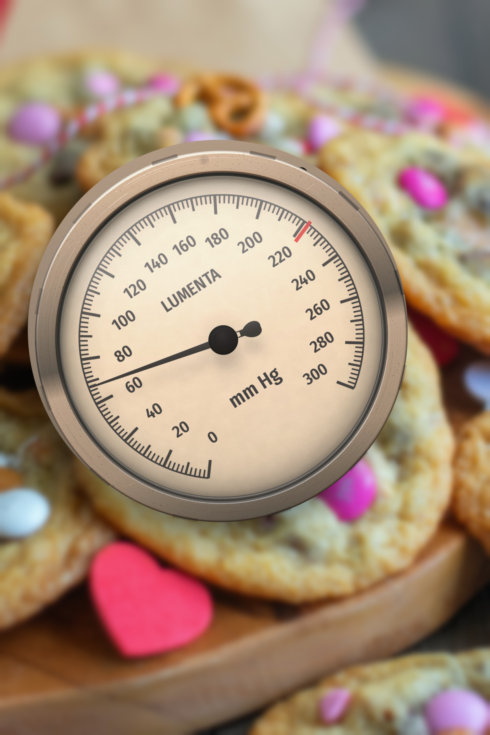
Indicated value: 68 mmHg
